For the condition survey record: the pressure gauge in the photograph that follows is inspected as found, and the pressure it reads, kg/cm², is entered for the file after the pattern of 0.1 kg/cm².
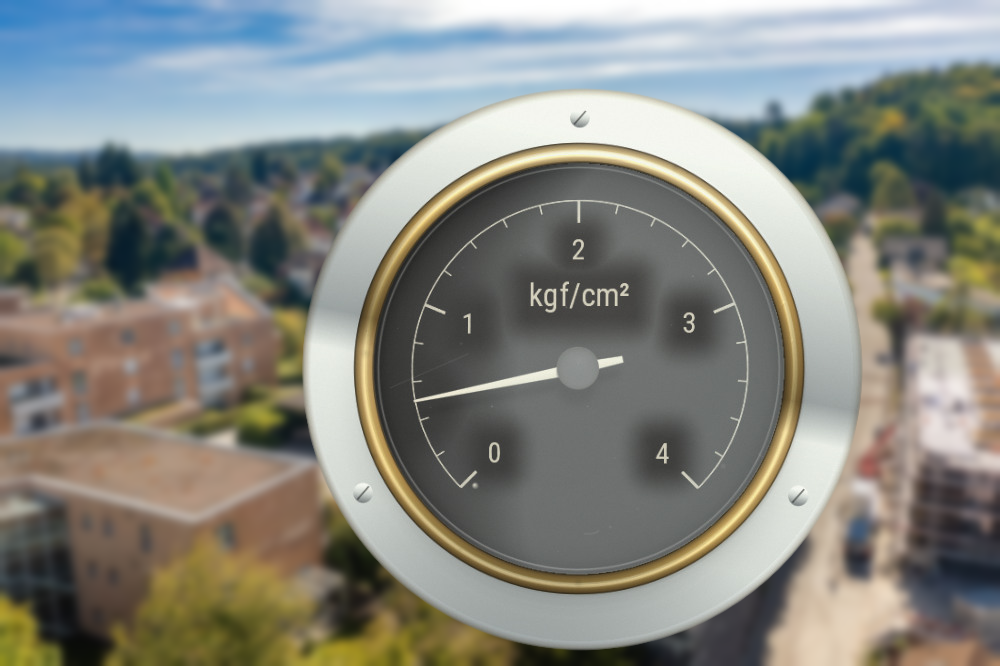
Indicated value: 0.5 kg/cm²
